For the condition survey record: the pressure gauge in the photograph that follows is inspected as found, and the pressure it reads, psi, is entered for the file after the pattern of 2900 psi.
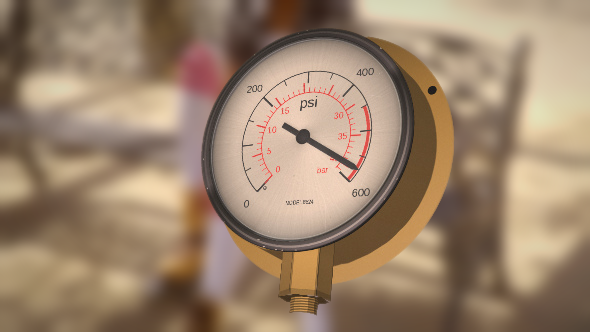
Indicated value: 575 psi
